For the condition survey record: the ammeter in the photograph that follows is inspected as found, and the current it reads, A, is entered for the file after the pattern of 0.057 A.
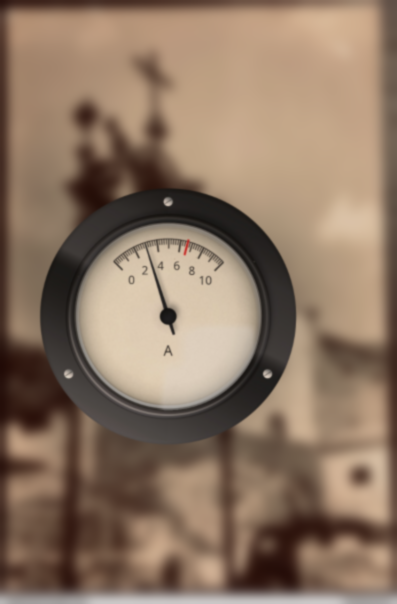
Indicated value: 3 A
